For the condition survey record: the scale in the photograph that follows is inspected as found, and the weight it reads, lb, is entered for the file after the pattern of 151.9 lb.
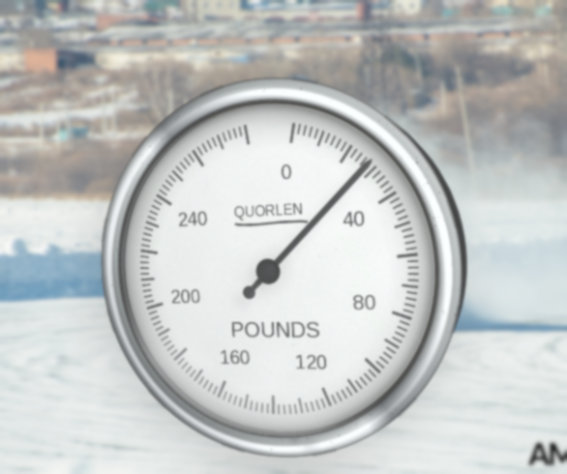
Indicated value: 28 lb
